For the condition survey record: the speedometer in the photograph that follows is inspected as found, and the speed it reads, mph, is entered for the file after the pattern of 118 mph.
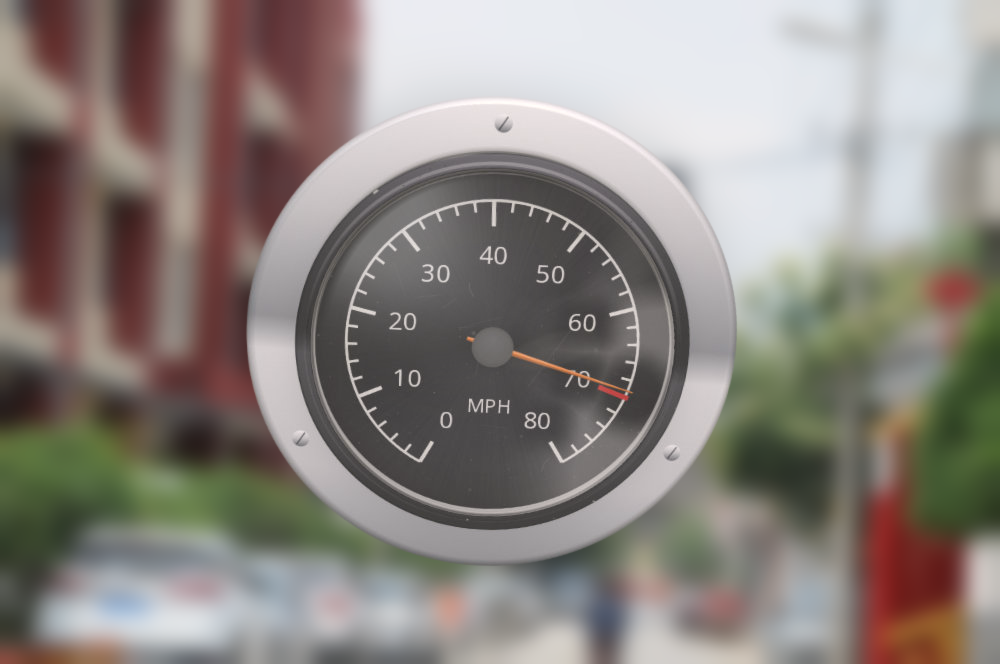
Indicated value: 69 mph
